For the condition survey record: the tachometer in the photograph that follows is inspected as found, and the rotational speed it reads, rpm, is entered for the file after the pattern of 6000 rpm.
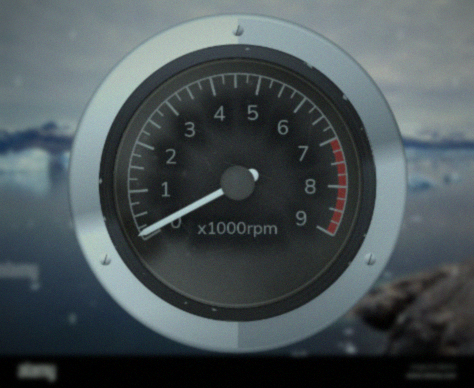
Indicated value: 125 rpm
